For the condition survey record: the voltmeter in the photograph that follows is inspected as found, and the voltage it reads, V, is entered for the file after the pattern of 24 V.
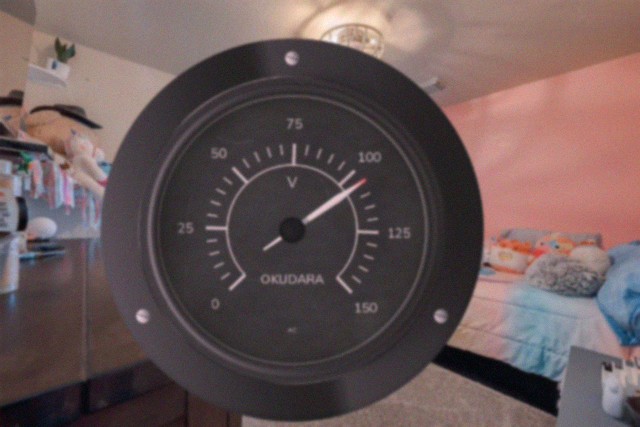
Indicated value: 105 V
